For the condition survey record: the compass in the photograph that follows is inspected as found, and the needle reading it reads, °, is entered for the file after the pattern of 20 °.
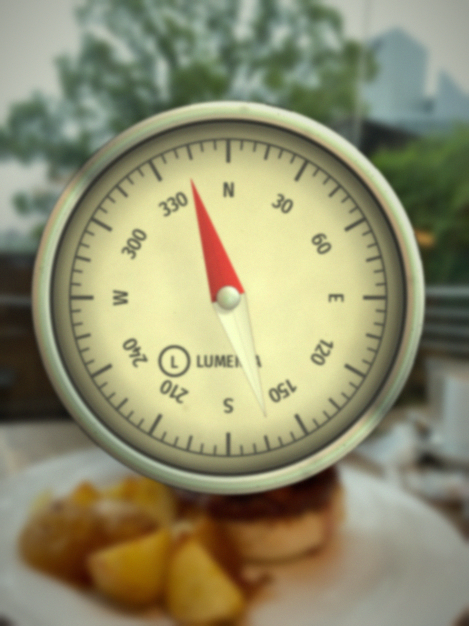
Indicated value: 342.5 °
